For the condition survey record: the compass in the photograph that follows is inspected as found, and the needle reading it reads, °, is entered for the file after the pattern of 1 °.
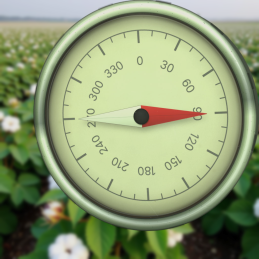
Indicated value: 90 °
